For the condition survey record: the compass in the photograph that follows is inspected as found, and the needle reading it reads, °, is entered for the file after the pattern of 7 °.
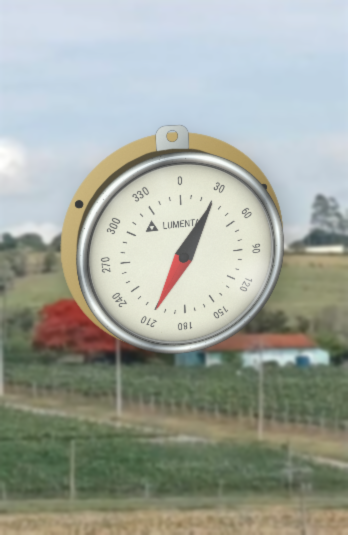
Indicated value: 210 °
